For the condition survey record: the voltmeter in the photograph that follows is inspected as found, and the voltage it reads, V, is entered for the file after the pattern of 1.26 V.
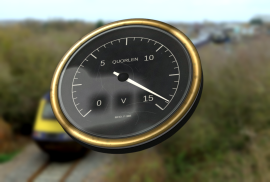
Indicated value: 14.5 V
